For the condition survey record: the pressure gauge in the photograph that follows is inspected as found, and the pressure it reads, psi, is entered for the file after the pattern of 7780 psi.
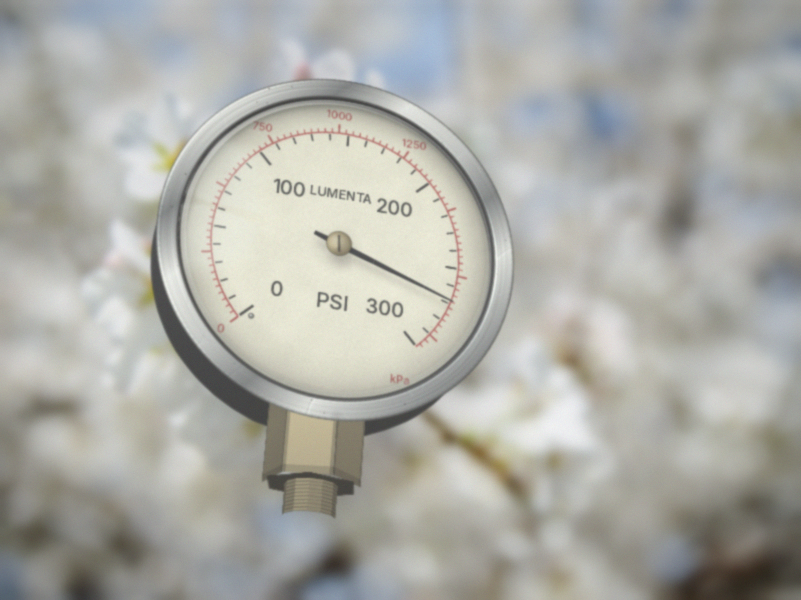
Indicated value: 270 psi
